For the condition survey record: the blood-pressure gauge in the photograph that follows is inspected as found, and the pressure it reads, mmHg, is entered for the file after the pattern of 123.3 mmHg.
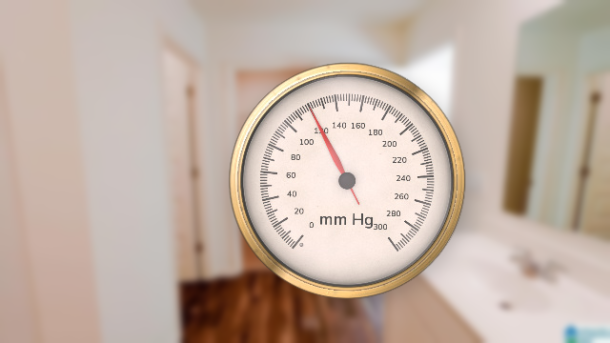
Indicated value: 120 mmHg
